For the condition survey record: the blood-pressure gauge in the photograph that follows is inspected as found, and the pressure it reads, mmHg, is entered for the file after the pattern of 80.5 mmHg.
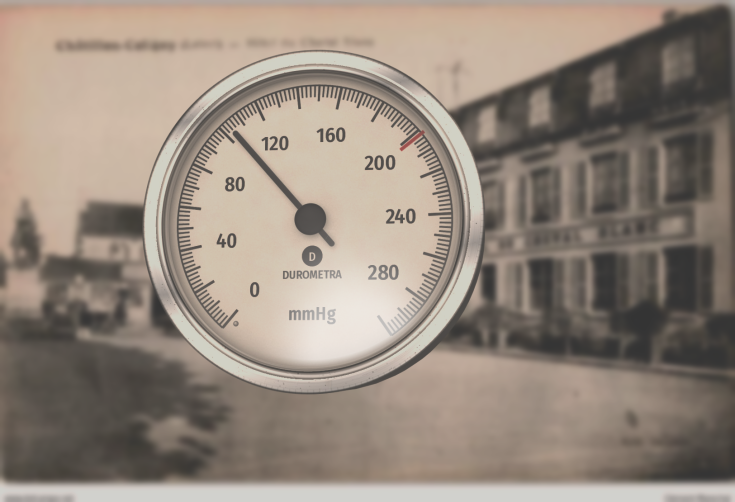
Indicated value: 104 mmHg
